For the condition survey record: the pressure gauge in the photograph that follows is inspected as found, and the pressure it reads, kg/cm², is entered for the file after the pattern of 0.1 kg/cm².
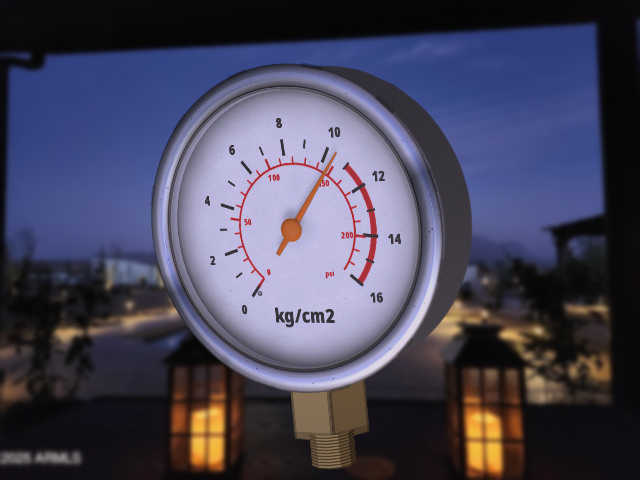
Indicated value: 10.5 kg/cm²
